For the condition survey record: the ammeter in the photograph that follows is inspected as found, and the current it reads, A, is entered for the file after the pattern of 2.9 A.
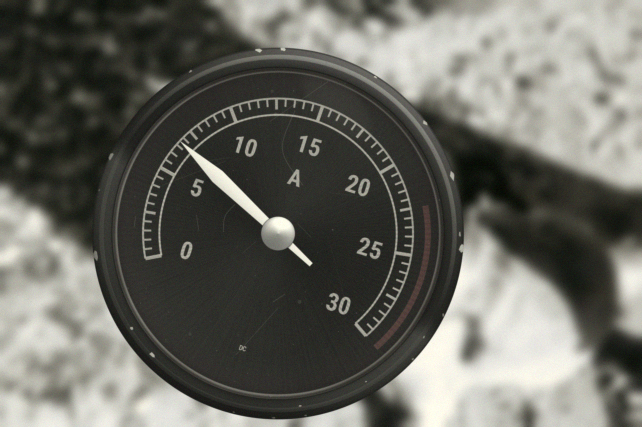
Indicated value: 6.75 A
